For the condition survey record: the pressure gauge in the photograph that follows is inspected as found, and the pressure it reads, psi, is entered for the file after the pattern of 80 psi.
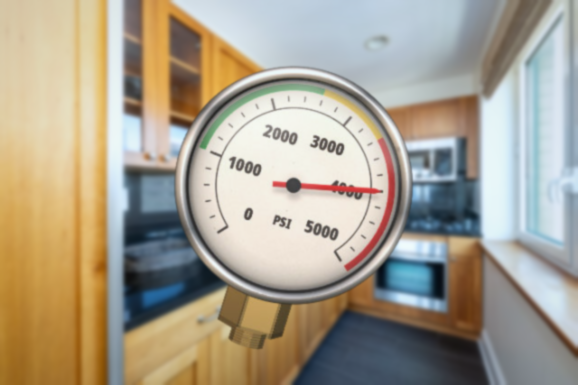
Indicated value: 4000 psi
